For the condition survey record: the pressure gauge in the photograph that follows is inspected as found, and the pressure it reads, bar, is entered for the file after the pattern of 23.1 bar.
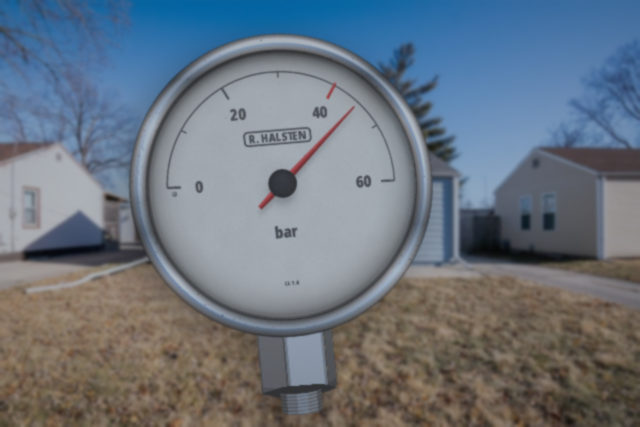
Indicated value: 45 bar
